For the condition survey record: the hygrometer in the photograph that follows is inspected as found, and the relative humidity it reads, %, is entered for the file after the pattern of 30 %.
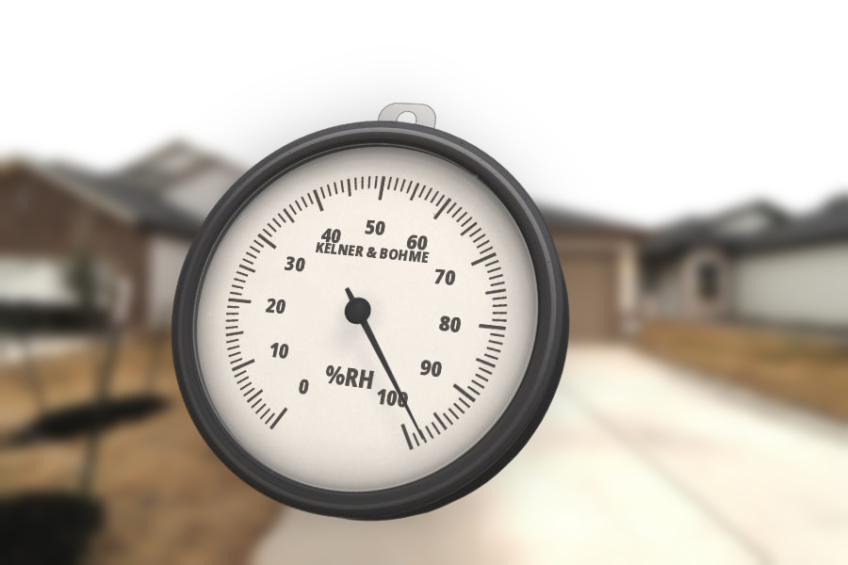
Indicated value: 98 %
